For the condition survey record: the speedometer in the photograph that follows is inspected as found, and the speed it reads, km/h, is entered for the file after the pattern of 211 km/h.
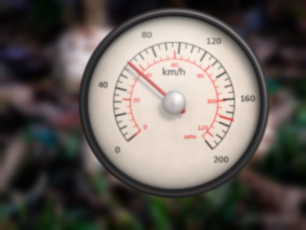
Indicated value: 60 km/h
